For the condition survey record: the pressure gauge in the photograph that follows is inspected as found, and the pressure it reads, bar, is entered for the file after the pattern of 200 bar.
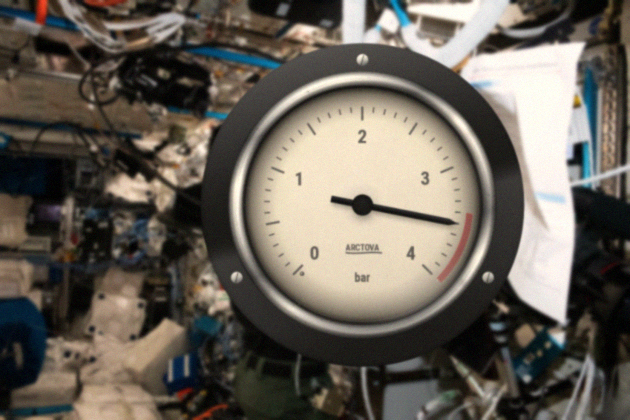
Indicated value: 3.5 bar
